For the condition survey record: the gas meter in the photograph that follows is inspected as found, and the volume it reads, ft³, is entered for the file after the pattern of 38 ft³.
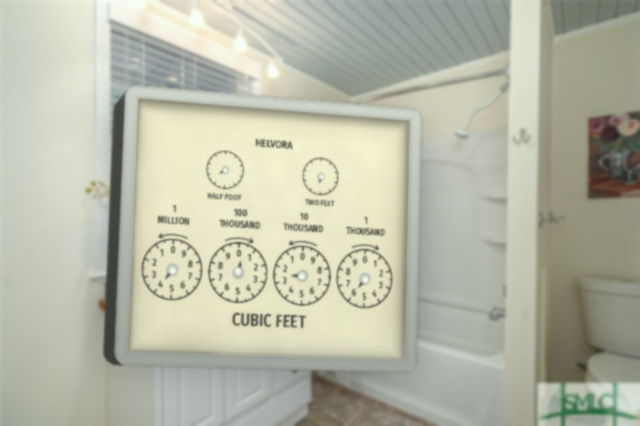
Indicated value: 402600 ft³
